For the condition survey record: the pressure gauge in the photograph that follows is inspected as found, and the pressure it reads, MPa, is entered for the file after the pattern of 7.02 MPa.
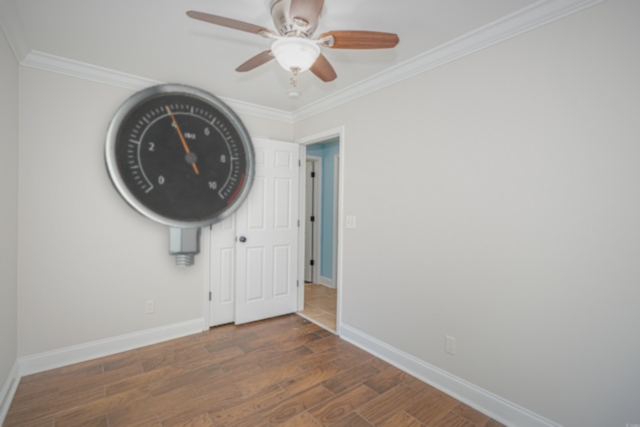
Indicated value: 4 MPa
